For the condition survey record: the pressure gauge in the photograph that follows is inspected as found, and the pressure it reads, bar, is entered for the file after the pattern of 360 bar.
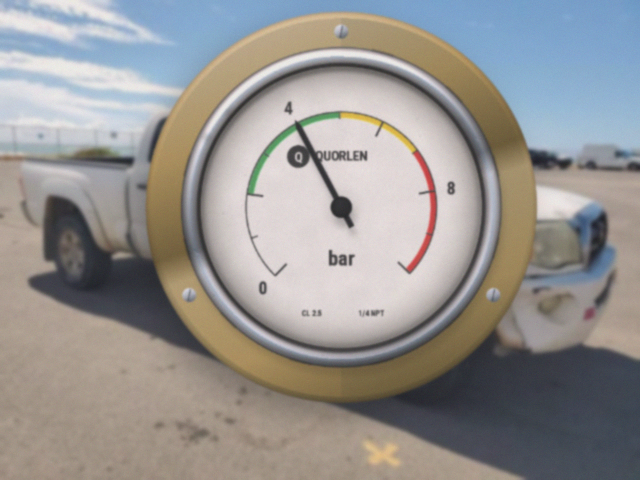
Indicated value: 4 bar
